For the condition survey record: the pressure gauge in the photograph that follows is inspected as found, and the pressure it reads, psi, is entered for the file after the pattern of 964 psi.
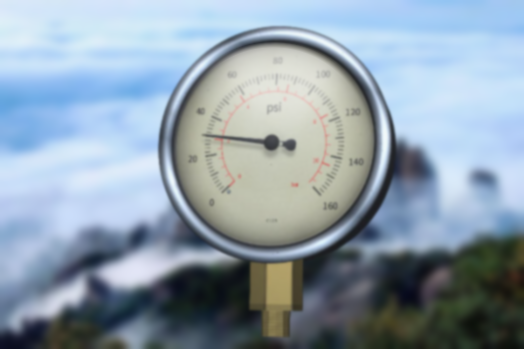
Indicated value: 30 psi
